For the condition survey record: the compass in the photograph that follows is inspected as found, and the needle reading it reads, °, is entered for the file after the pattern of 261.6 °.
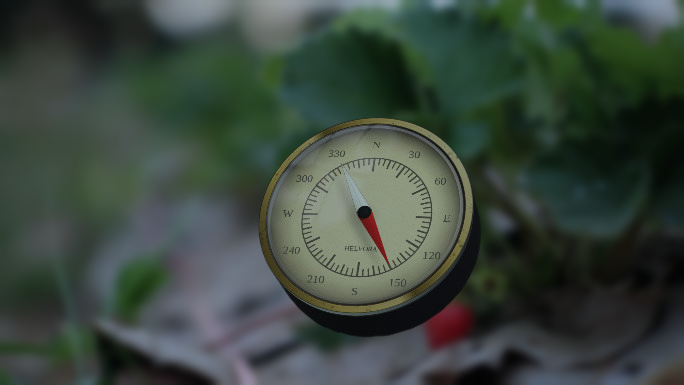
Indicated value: 150 °
